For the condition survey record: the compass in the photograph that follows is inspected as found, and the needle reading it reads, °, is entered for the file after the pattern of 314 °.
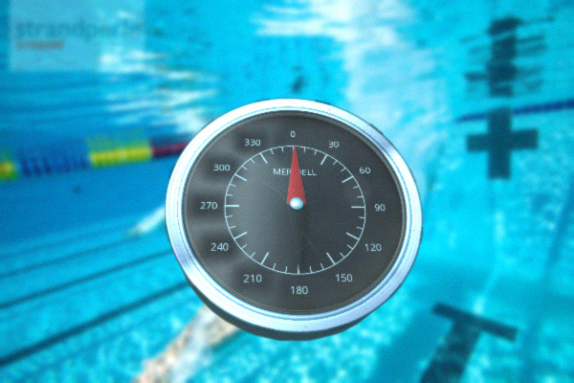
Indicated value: 0 °
